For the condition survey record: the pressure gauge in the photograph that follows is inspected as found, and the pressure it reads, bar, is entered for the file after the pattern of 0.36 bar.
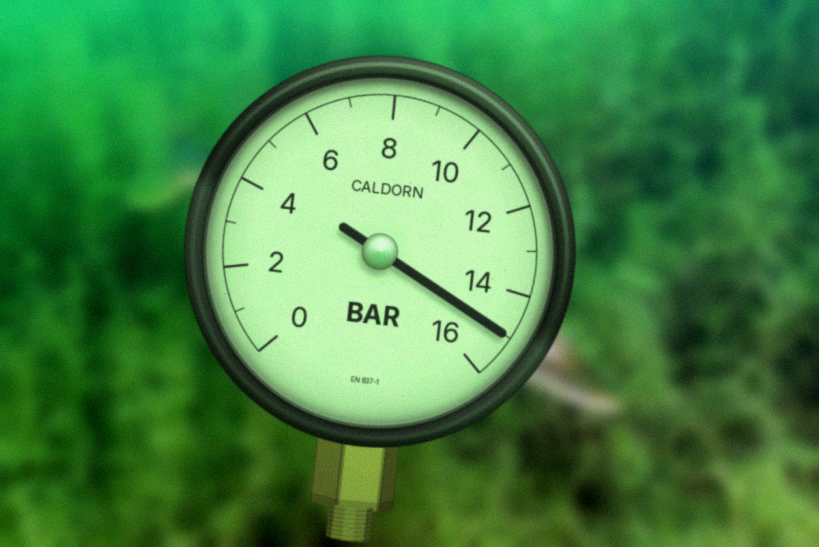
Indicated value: 15 bar
